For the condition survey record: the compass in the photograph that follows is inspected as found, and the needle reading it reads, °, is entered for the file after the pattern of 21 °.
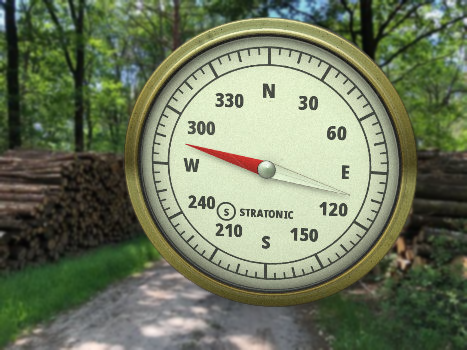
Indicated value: 285 °
